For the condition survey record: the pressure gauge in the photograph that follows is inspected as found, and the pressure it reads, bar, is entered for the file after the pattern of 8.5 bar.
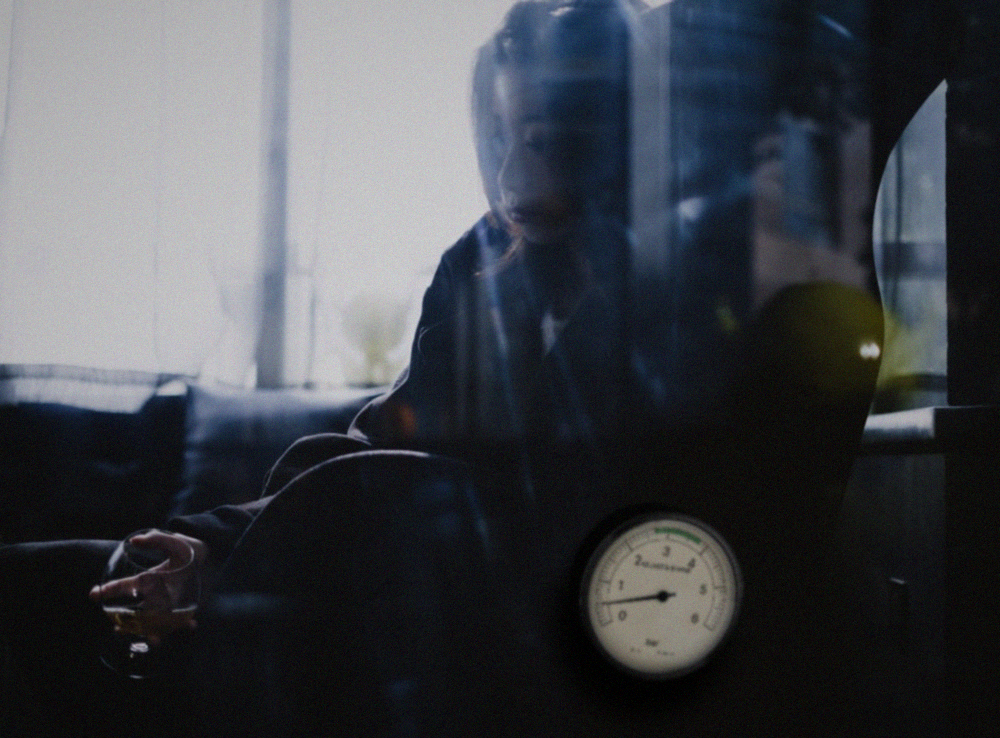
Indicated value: 0.5 bar
